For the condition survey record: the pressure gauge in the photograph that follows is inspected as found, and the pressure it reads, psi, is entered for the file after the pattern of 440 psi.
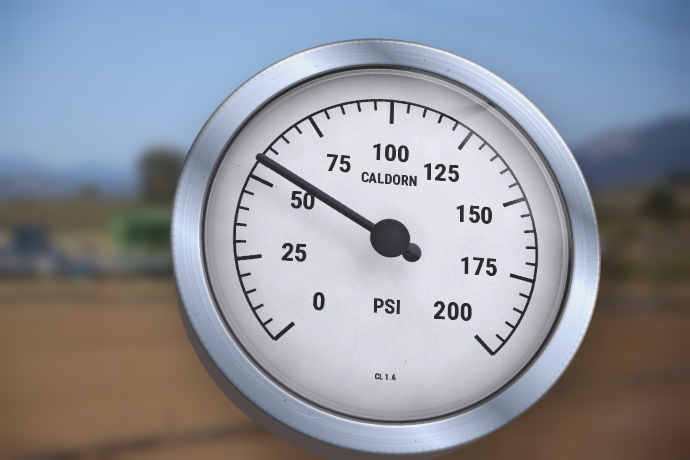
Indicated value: 55 psi
